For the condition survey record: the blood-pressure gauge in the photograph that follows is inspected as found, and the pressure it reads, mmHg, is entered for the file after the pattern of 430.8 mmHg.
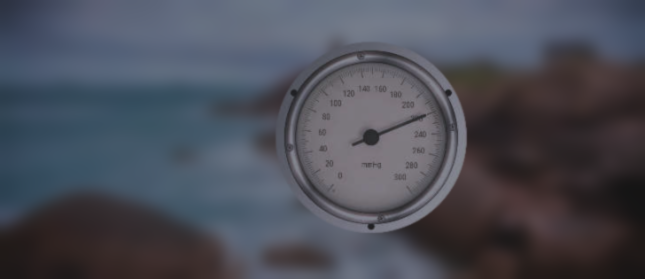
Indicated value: 220 mmHg
